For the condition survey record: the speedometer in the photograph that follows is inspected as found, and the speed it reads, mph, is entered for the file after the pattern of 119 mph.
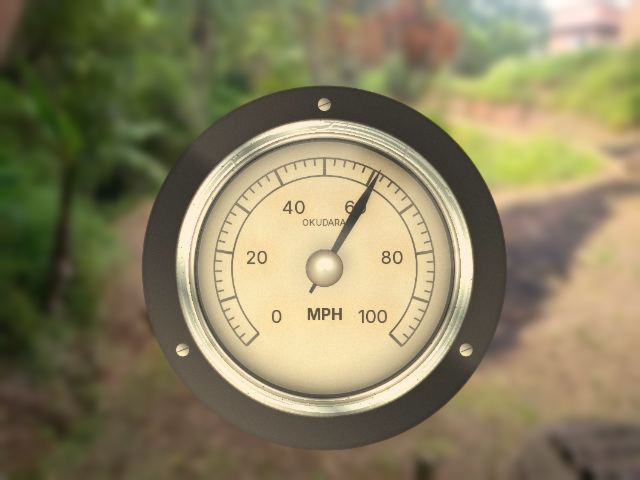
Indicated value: 61 mph
